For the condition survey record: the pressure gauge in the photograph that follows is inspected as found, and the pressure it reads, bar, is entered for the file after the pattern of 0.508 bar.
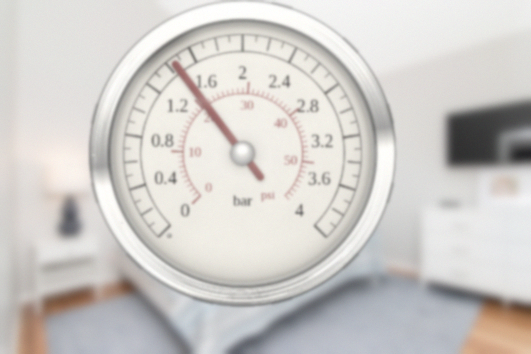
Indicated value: 1.45 bar
